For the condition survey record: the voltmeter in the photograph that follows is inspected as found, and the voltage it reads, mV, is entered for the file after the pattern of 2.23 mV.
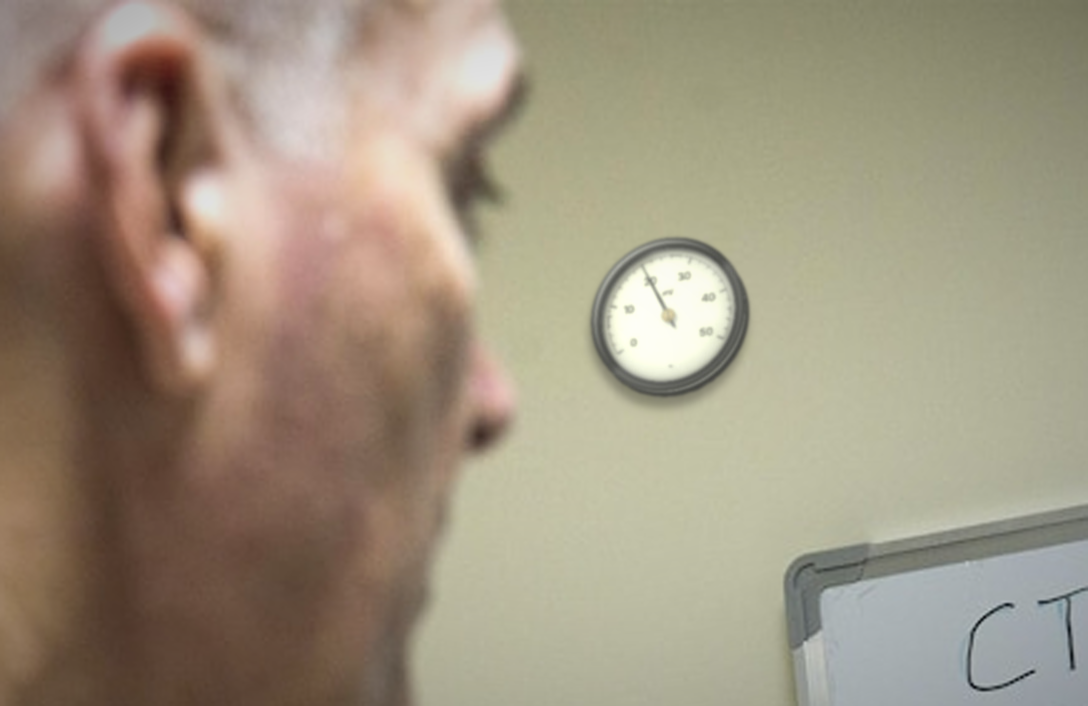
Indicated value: 20 mV
